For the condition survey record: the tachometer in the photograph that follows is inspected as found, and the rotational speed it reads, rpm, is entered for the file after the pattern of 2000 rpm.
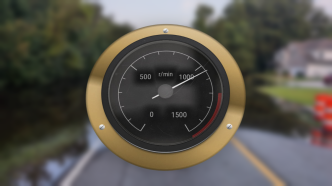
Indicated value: 1050 rpm
